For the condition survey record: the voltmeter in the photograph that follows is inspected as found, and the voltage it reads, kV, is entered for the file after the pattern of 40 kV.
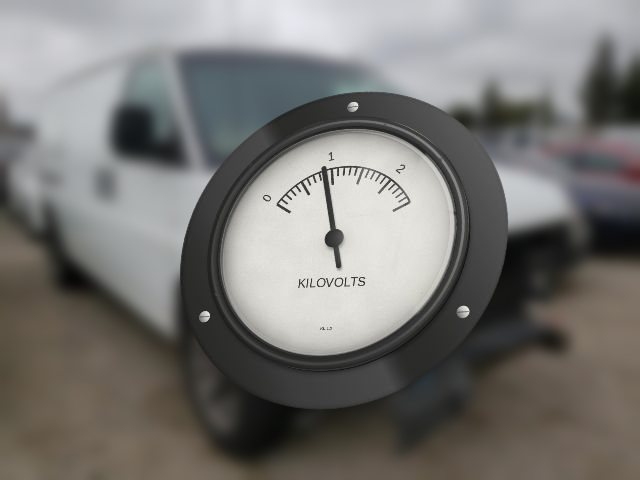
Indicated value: 0.9 kV
